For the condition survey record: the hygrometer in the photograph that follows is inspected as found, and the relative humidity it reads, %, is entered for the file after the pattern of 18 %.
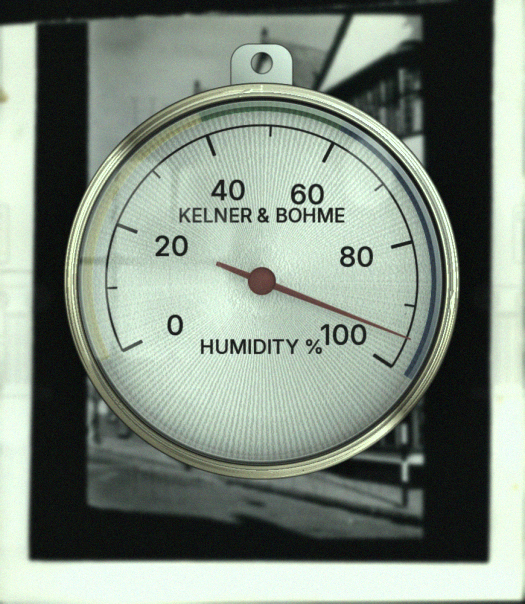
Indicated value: 95 %
